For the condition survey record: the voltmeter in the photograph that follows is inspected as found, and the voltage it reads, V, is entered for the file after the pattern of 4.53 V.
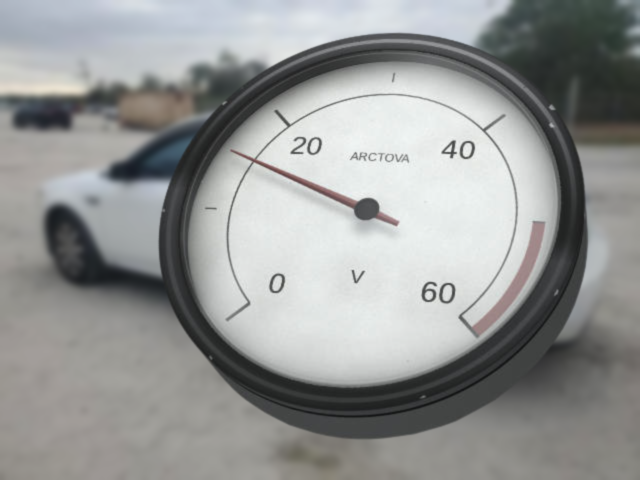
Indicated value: 15 V
